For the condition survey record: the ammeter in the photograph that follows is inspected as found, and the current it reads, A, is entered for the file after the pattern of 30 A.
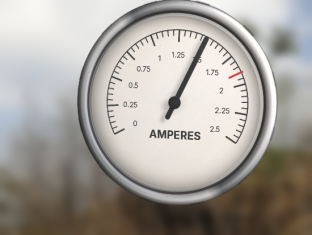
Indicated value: 1.5 A
